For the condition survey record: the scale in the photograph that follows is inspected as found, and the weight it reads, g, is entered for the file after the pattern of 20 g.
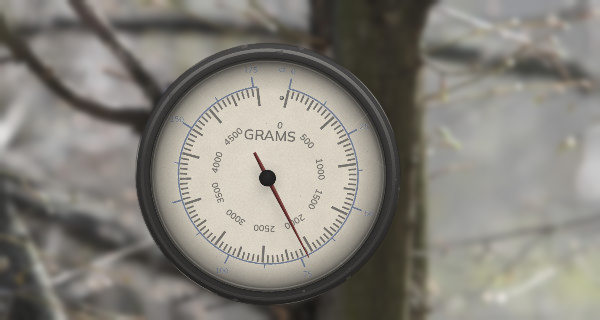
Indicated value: 2050 g
